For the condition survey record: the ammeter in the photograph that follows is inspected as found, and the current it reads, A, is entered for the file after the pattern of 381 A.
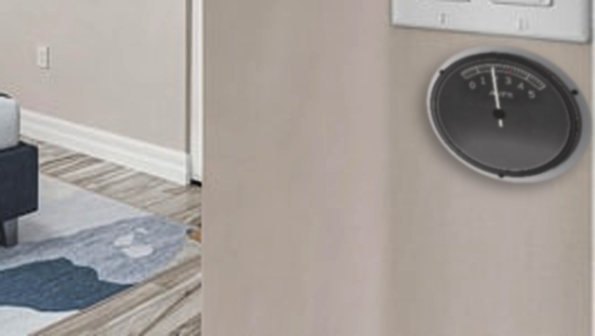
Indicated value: 2 A
